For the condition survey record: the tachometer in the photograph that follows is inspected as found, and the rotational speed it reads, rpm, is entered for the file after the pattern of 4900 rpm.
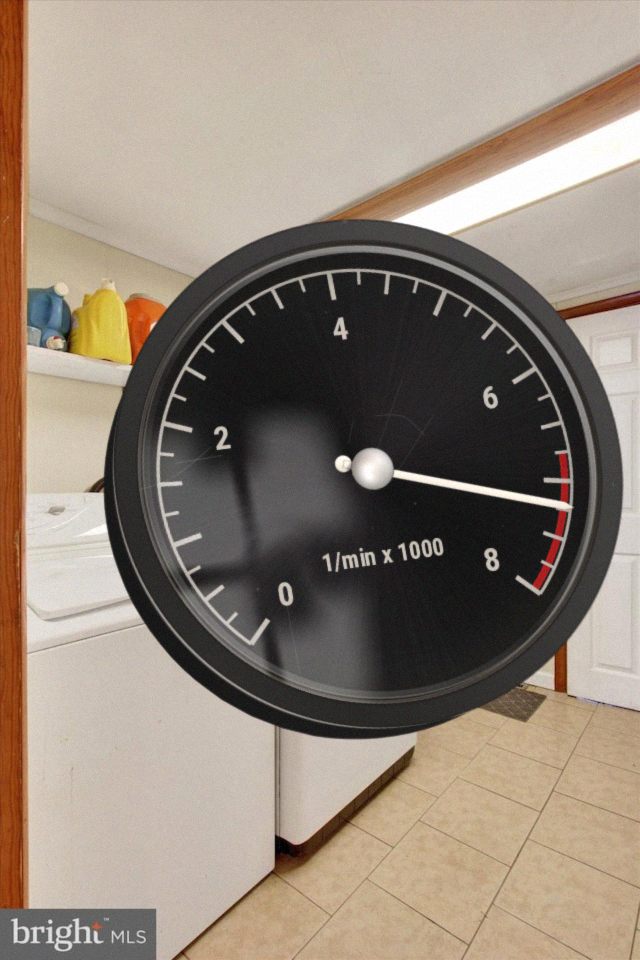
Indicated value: 7250 rpm
